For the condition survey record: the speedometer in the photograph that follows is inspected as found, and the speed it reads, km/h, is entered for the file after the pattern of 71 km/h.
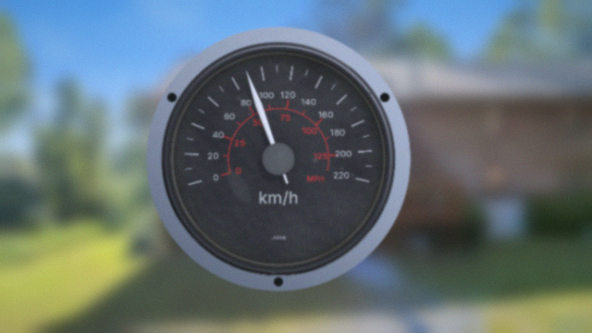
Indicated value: 90 km/h
